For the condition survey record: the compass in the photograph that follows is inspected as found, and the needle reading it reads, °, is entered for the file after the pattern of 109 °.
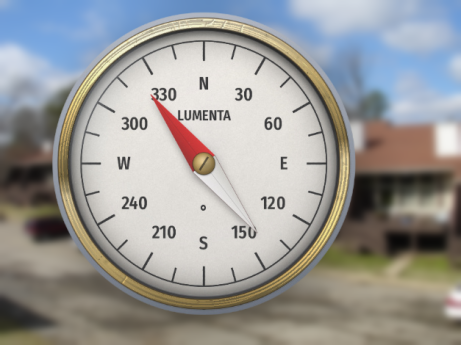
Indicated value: 322.5 °
